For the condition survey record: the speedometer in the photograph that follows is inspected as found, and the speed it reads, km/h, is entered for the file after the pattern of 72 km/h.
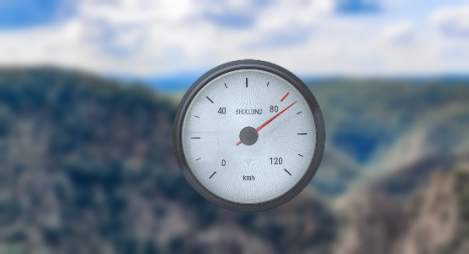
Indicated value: 85 km/h
